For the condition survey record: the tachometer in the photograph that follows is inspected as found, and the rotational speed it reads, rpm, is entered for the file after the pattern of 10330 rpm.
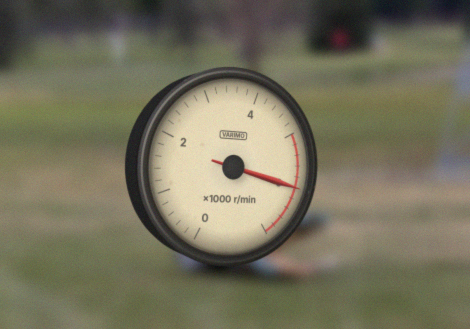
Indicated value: 6000 rpm
